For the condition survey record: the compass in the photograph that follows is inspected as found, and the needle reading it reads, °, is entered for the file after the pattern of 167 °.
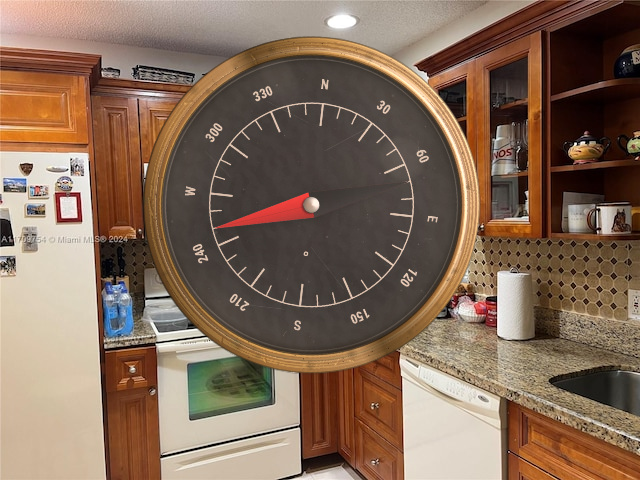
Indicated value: 250 °
